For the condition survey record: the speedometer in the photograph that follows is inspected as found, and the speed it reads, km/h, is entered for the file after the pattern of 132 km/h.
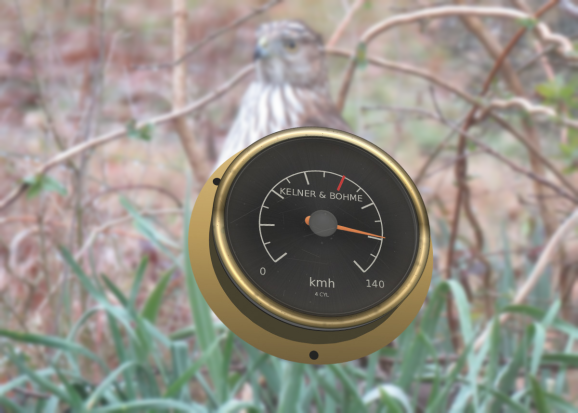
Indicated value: 120 km/h
